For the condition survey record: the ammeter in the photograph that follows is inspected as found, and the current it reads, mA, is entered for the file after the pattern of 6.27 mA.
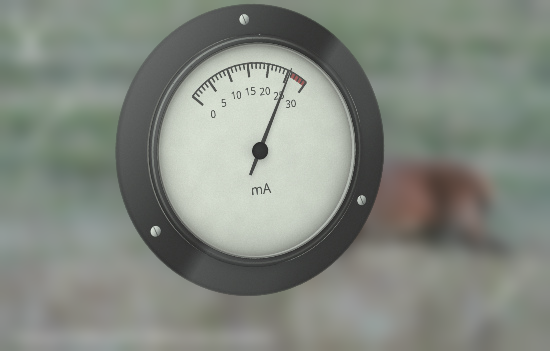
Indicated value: 25 mA
